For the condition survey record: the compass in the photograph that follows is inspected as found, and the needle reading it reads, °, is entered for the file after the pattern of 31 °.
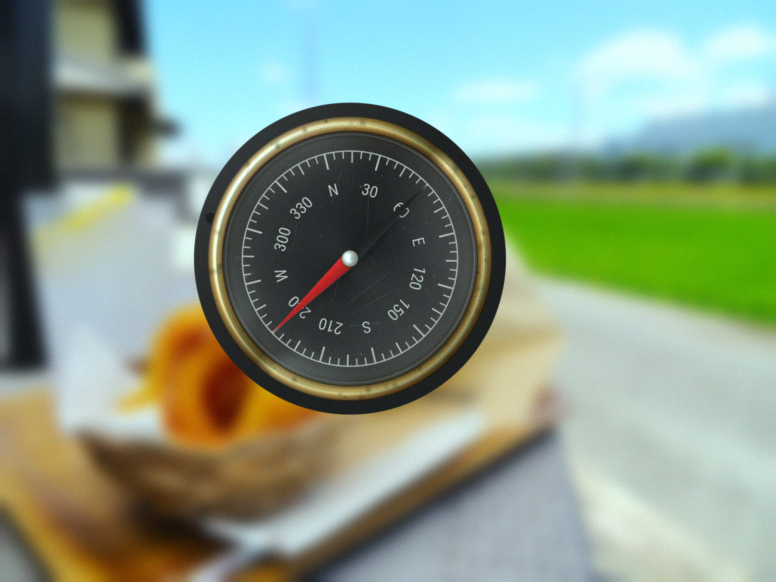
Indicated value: 240 °
